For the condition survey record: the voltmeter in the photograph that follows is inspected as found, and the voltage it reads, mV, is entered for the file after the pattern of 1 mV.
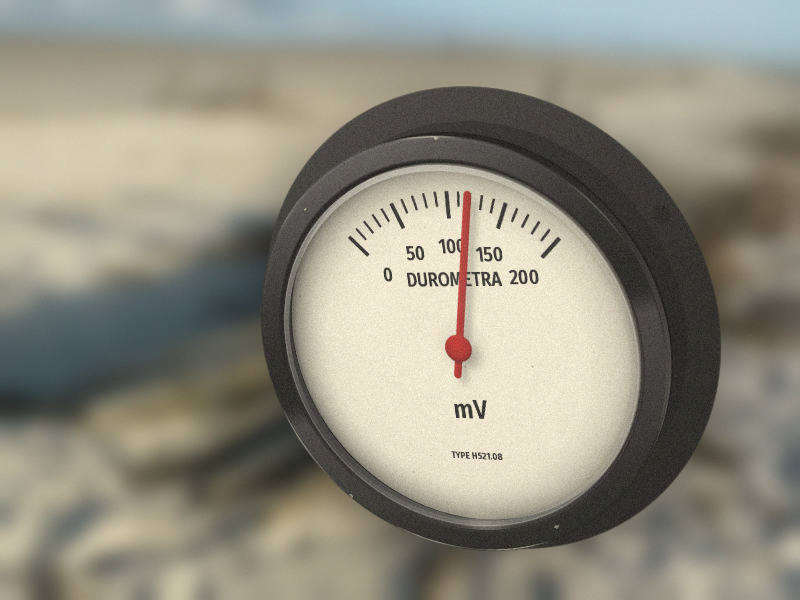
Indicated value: 120 mV
